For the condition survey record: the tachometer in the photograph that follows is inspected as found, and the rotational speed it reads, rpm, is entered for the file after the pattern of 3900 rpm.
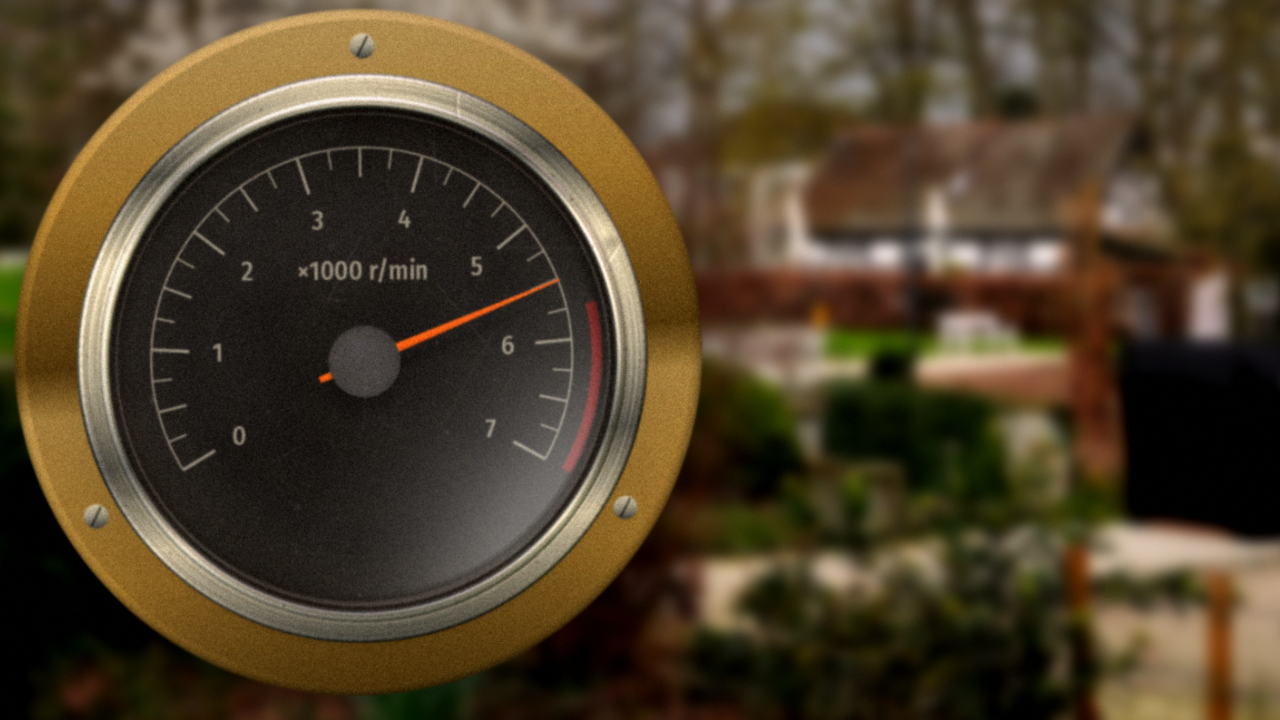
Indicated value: 5500 rpm
